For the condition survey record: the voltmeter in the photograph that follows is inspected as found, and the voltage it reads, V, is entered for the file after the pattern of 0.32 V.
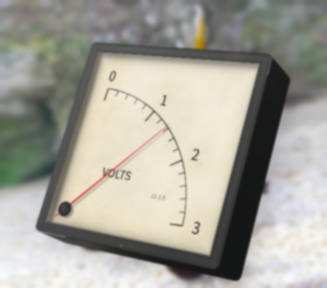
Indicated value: 1.4 V
